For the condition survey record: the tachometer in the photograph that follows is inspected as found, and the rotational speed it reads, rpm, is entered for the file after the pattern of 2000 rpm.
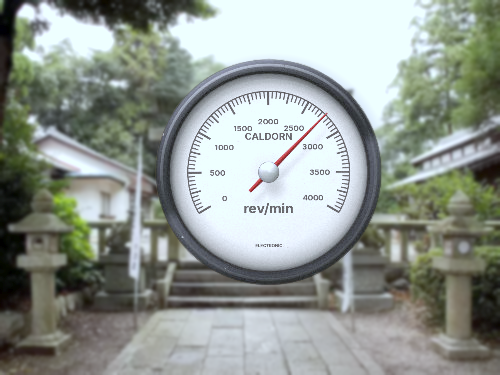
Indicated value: 2750 rpm
